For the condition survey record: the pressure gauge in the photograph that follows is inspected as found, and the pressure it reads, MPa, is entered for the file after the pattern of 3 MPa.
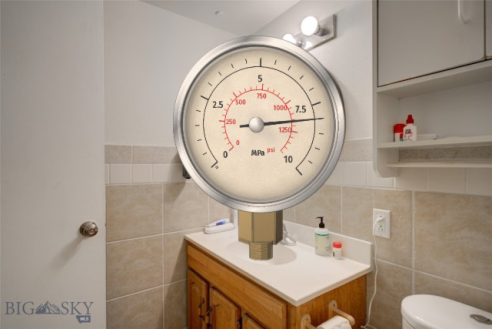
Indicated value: 8 MPa
